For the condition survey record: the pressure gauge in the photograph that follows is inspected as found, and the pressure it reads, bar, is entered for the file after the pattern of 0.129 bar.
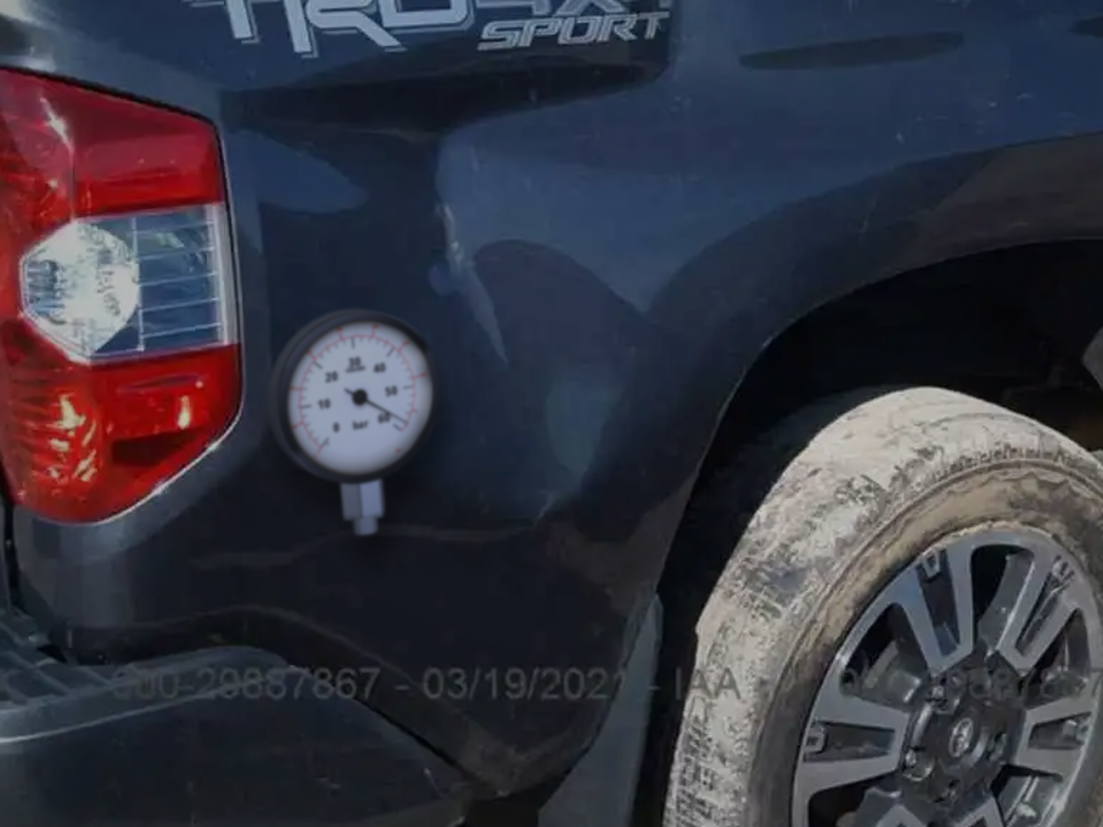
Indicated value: 58 bar
